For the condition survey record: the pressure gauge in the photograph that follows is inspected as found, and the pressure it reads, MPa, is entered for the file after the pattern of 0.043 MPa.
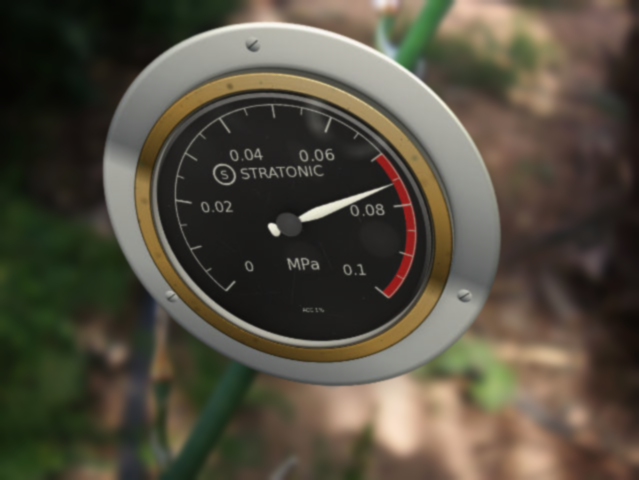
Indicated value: 0.075 MPa
